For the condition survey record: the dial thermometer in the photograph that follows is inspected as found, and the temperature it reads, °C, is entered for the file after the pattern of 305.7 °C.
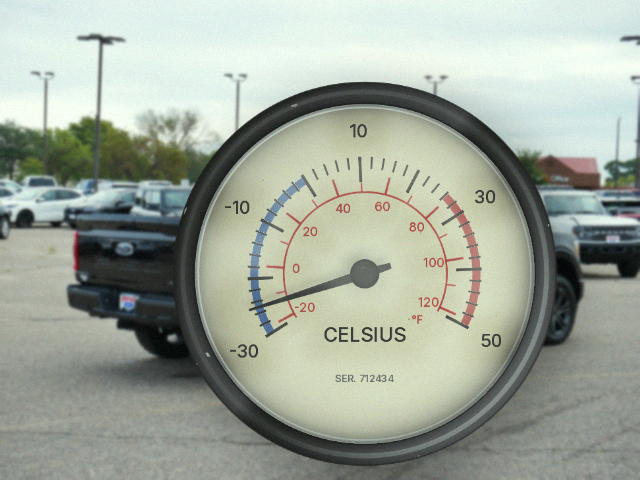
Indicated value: -25 °C
